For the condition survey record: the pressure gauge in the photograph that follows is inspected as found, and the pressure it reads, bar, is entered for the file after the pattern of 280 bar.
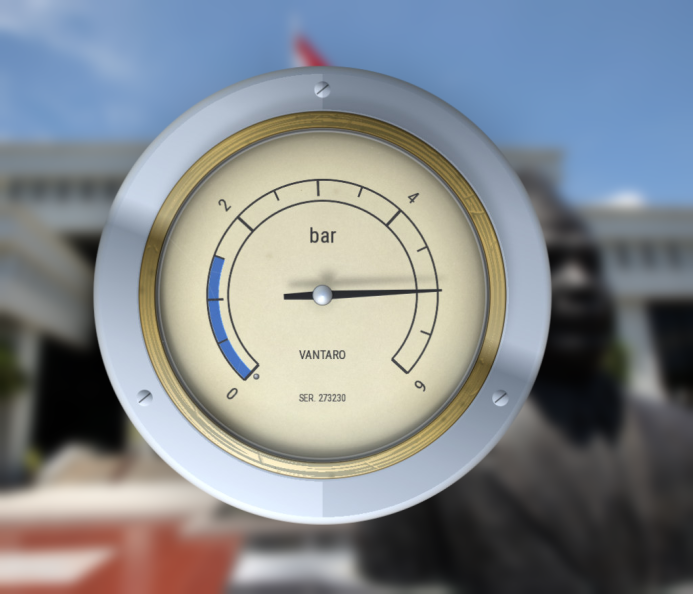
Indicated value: 5 bar
